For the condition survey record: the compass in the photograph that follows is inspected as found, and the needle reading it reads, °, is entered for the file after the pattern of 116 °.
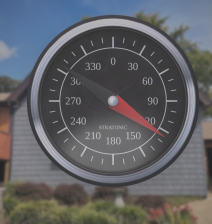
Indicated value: 125 °
